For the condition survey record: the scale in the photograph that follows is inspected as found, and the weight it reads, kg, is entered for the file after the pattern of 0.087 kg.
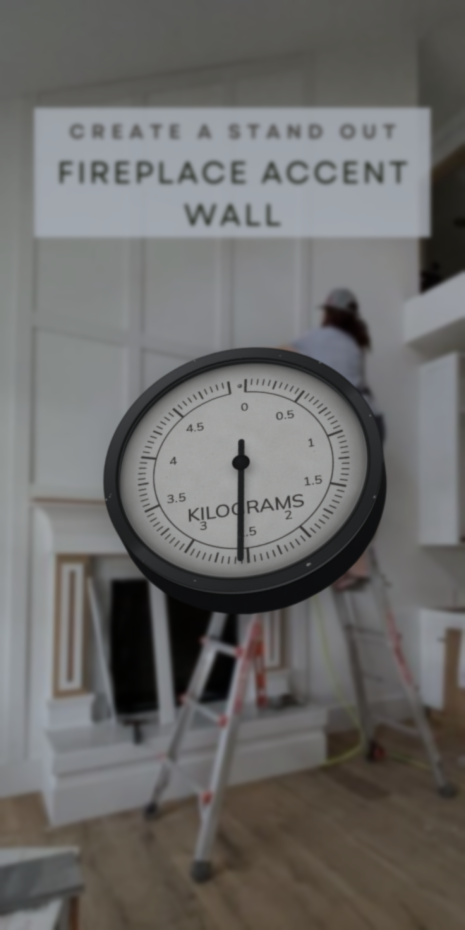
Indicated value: 2.55 kg
